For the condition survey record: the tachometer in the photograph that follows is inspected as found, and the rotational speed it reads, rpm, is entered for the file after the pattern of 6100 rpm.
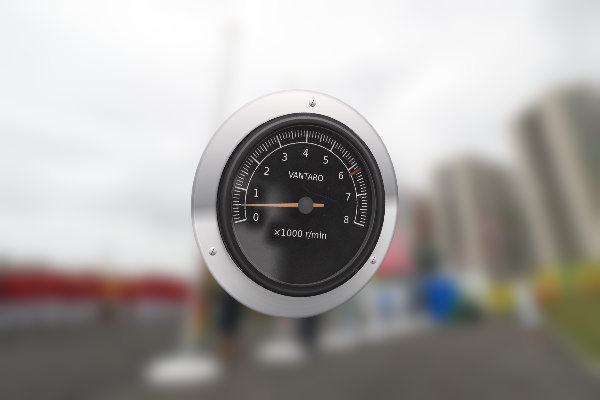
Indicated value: 500 rpm
